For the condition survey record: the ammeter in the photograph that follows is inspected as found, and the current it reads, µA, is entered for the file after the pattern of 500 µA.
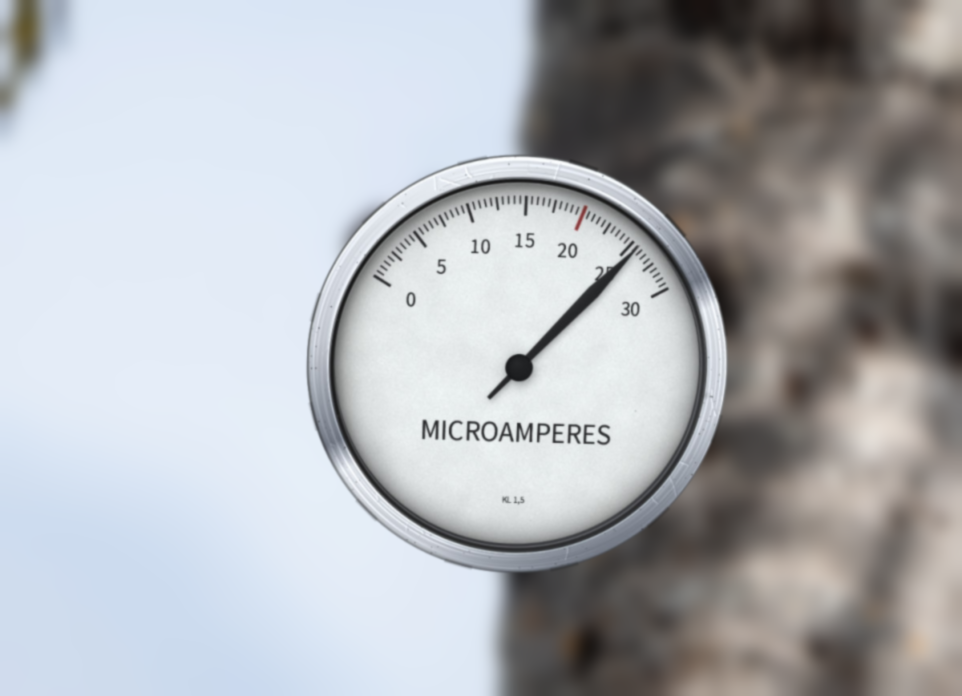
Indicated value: 25.5 µA
